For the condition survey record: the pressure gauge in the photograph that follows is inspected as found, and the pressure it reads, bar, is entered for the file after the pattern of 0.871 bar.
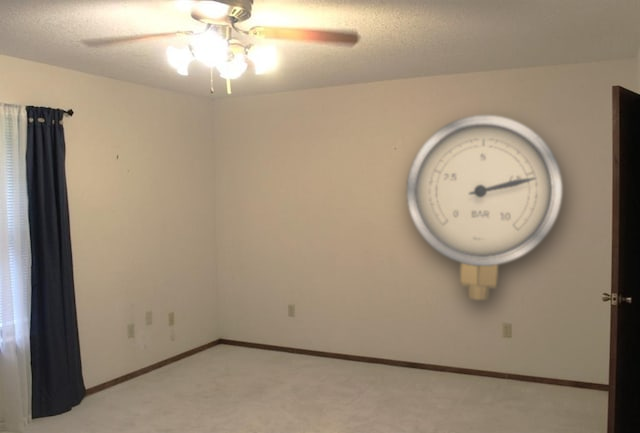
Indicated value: 7.75 bar
